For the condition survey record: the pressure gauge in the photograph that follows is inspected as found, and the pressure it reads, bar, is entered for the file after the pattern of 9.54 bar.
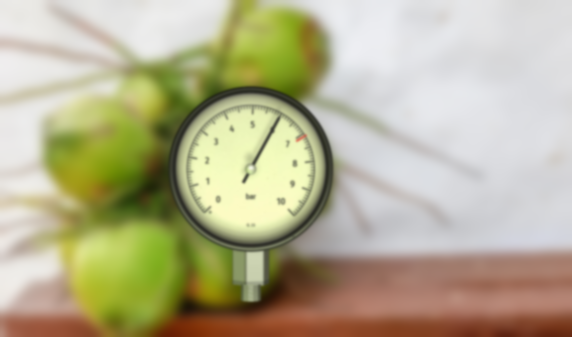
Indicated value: 6 bar
